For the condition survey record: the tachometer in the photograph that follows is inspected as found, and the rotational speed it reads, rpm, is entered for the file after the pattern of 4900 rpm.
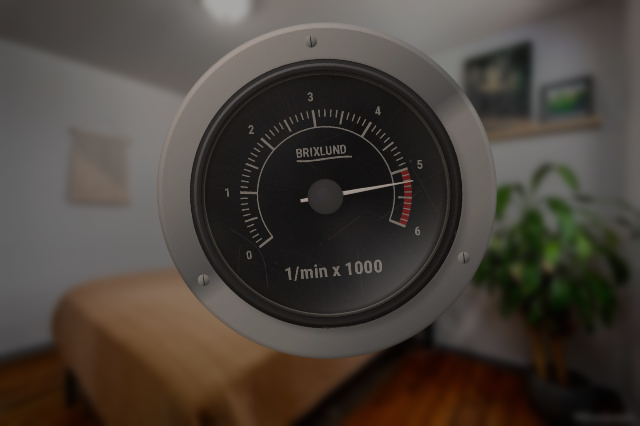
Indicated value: 5200 rpm
